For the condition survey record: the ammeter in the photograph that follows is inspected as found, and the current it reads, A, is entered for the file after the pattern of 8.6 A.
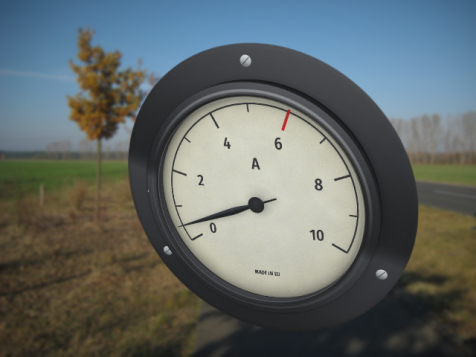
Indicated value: 0.5 A
